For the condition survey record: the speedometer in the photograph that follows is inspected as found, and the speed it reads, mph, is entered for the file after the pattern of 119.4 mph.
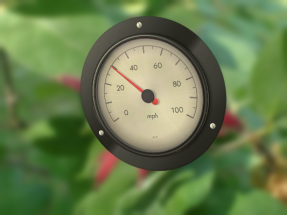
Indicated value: 30 mph
